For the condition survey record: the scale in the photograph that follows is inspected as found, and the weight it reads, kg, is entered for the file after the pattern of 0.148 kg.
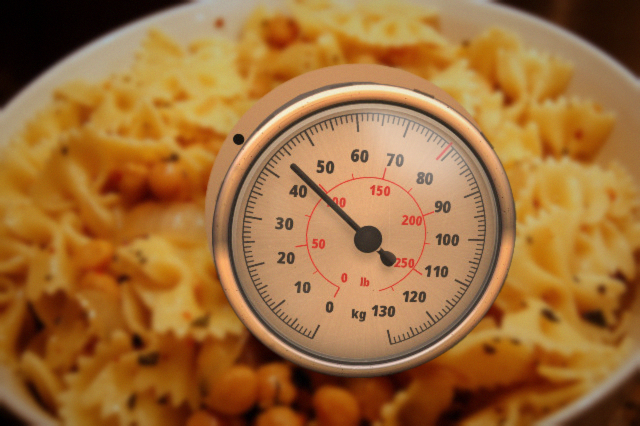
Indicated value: 44 kg
